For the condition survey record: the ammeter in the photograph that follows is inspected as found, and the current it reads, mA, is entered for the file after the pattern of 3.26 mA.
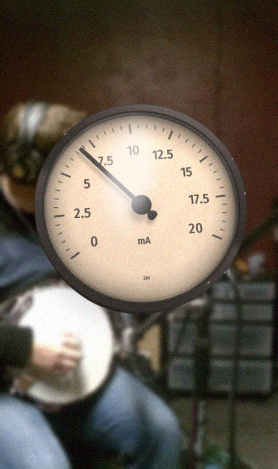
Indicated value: 6.75 mA
